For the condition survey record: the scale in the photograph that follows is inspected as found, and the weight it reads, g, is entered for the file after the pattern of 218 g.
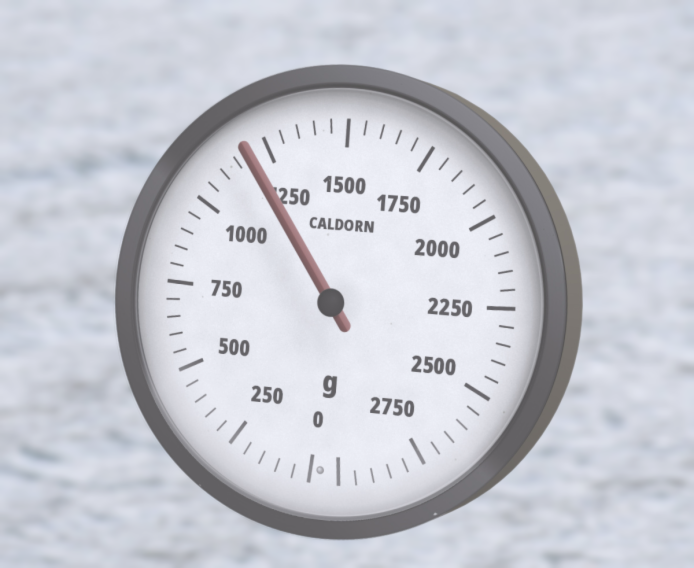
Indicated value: 1200 g
